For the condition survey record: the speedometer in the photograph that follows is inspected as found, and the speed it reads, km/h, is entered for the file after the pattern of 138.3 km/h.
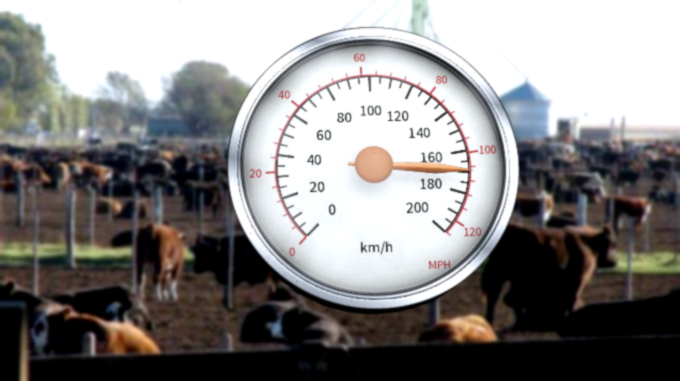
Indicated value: 170 km/h
